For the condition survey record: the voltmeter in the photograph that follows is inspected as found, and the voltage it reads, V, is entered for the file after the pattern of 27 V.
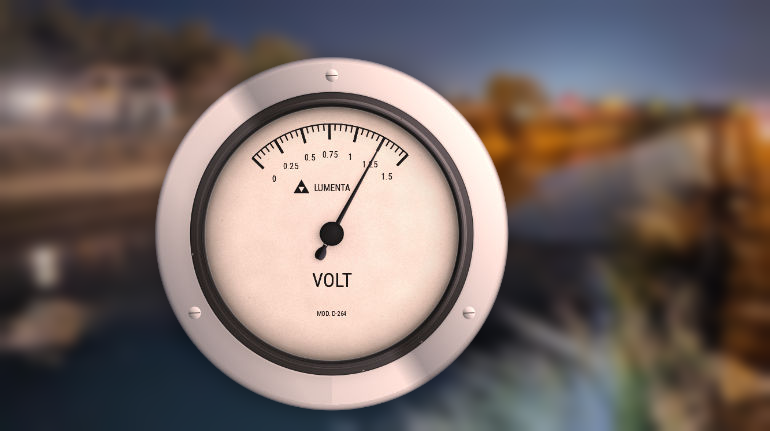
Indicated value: 1.25 V
